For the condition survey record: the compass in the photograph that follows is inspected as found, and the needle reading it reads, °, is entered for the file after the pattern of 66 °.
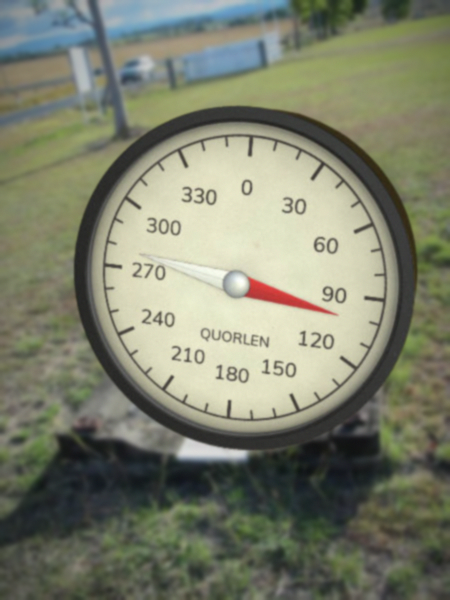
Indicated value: 100 °
